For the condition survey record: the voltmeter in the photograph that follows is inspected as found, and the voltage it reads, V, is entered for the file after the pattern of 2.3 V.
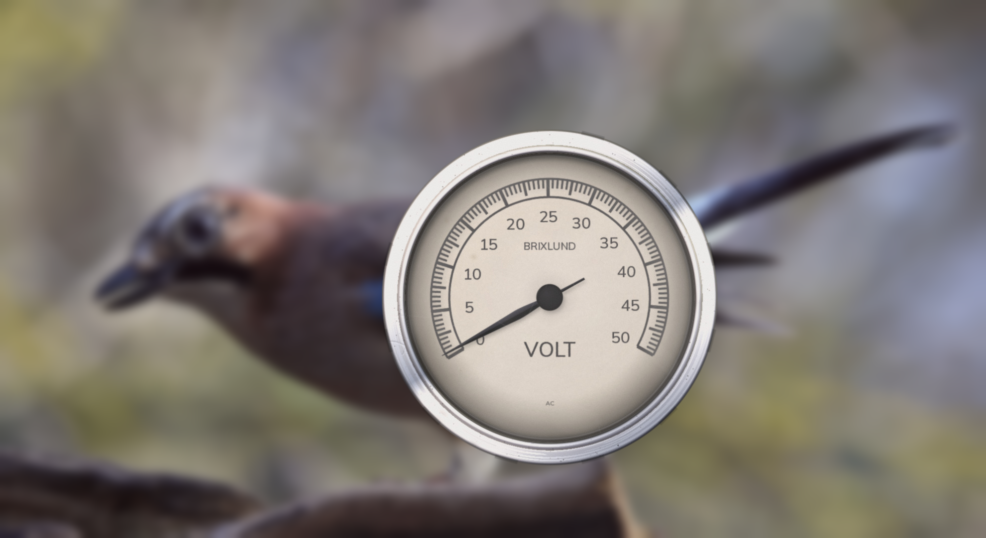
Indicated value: 0.5 V
